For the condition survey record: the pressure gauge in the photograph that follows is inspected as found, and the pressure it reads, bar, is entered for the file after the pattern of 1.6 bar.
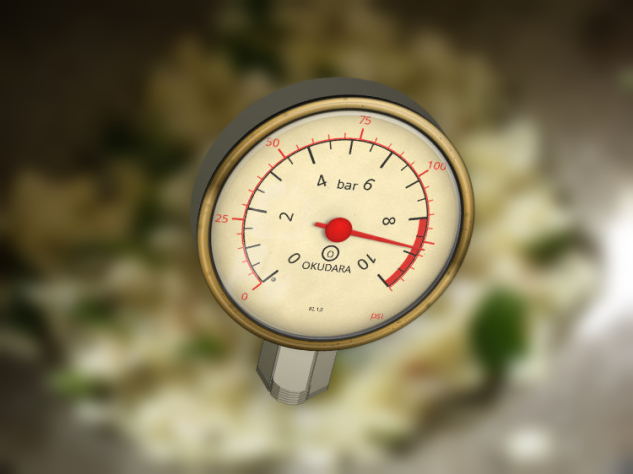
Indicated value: 8.75 bar
